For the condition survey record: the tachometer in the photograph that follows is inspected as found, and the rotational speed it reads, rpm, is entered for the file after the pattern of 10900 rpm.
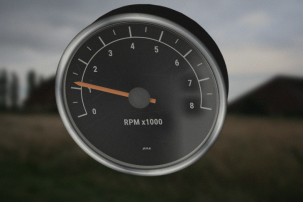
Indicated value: 1250 rpm
